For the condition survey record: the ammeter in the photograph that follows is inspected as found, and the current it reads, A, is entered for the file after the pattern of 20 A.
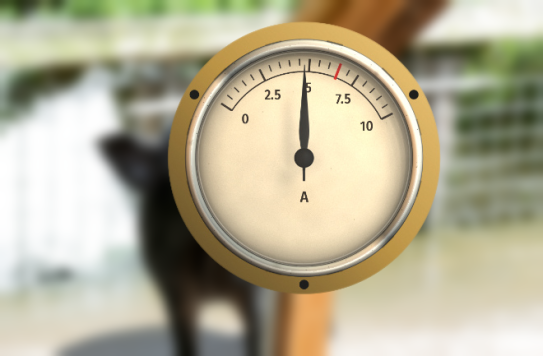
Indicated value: 4.75 A
